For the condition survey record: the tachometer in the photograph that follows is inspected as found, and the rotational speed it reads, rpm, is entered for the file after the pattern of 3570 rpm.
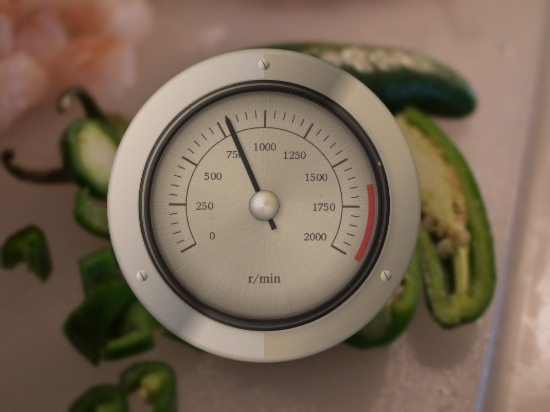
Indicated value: 800 rpm
